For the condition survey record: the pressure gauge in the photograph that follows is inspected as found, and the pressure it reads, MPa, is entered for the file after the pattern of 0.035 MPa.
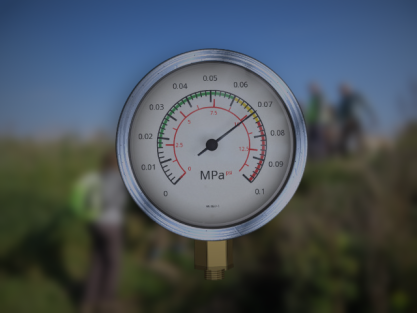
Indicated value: 0.07 MPa
